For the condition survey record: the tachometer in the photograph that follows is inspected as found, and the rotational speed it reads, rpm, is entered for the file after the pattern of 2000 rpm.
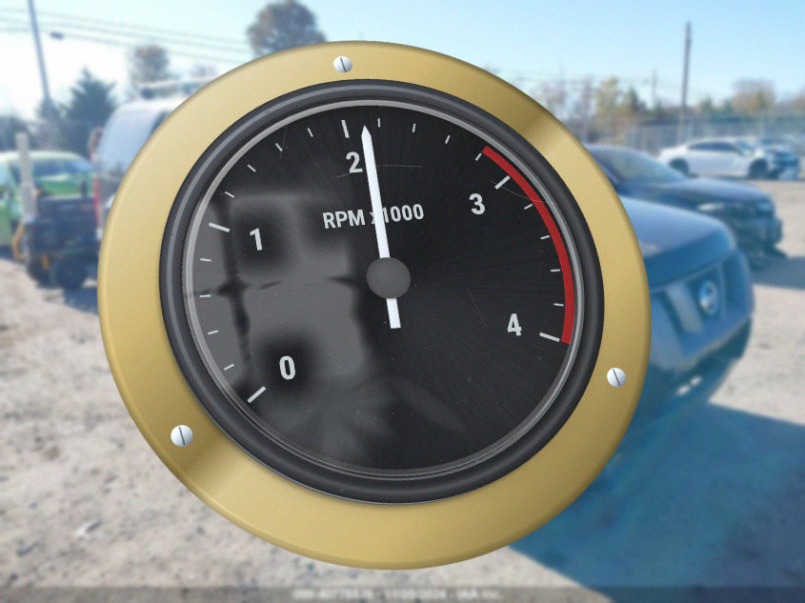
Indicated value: 2100 rpm
